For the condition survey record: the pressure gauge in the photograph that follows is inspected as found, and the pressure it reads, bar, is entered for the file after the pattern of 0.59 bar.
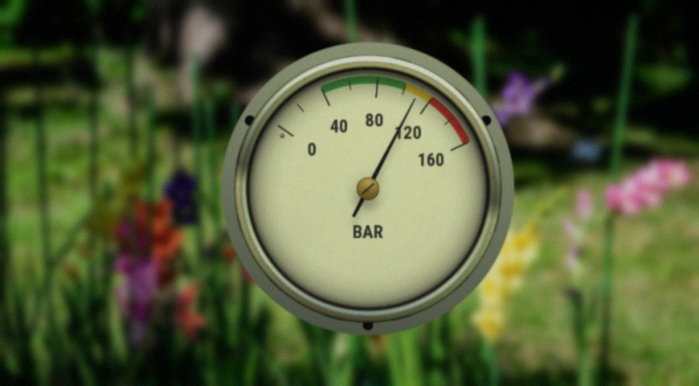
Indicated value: 110 bar
